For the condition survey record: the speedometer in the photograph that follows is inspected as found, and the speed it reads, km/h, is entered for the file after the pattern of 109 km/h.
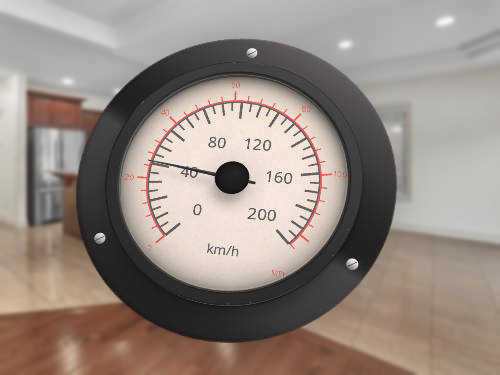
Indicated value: 40 km/h
